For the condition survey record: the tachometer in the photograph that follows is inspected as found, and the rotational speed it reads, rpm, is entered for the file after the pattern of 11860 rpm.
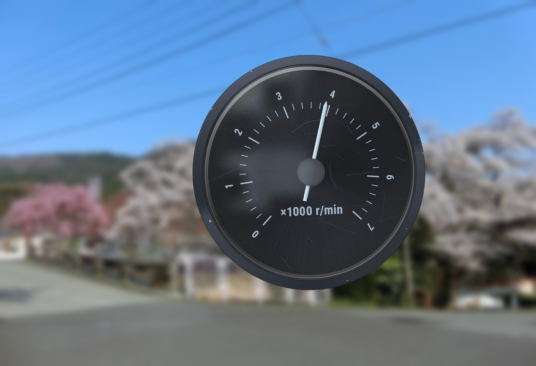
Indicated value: 3900 rpm
